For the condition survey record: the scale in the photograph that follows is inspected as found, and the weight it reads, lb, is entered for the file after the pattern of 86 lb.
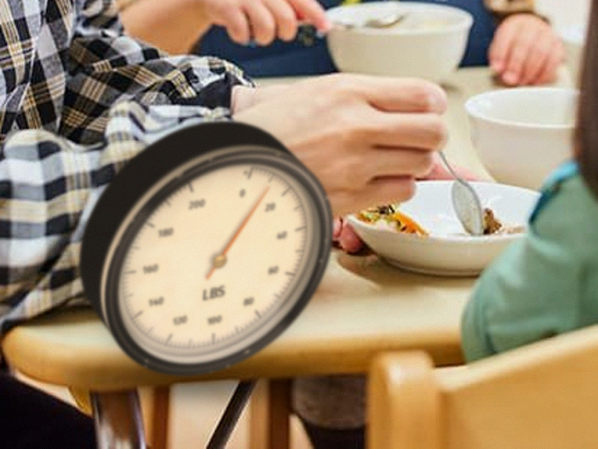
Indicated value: 10 lb
